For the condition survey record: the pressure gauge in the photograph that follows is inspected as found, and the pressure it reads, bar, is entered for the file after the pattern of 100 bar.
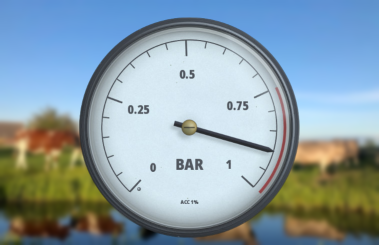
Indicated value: 0.9 bar
